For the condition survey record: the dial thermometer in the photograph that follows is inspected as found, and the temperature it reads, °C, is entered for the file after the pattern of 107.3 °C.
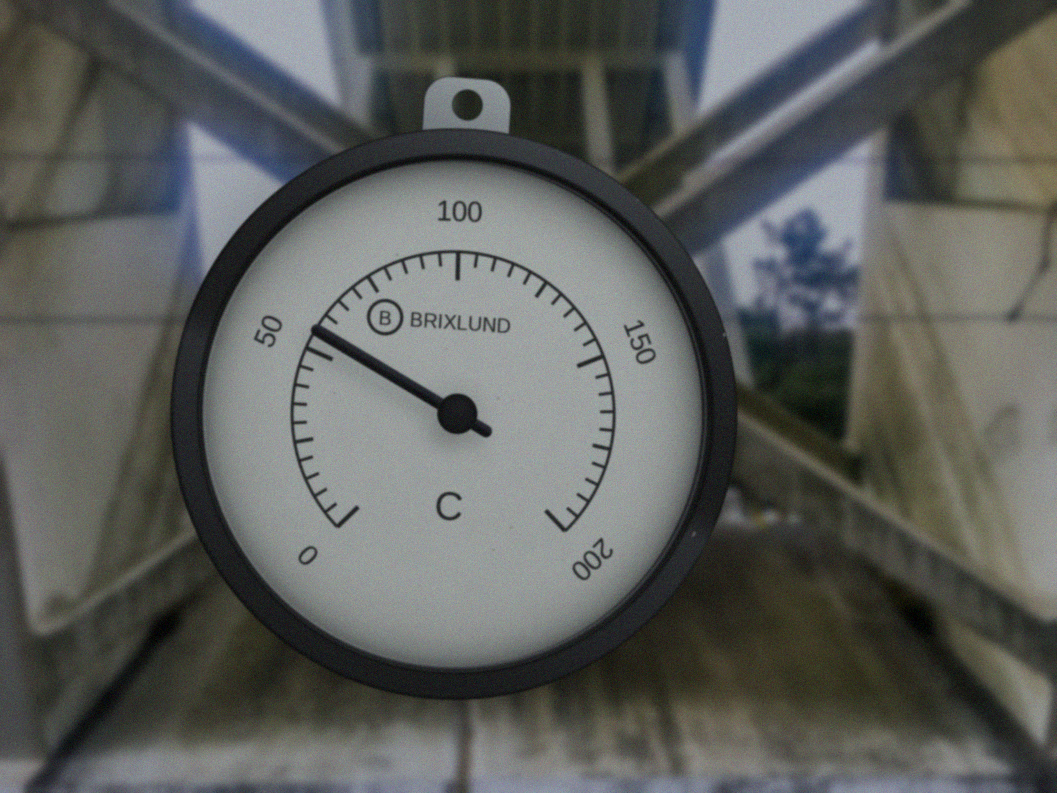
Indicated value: 55 °C
